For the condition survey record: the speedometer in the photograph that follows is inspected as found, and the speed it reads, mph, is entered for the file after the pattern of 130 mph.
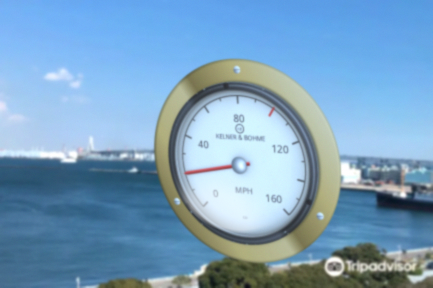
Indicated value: 20 mph
